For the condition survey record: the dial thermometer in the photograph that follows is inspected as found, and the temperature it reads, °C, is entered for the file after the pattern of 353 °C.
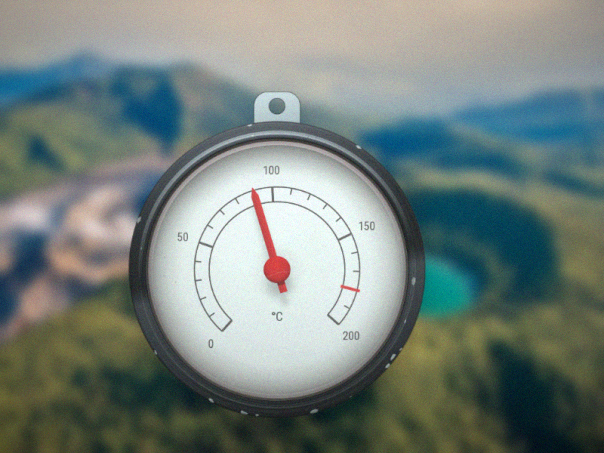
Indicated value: 90 °C
